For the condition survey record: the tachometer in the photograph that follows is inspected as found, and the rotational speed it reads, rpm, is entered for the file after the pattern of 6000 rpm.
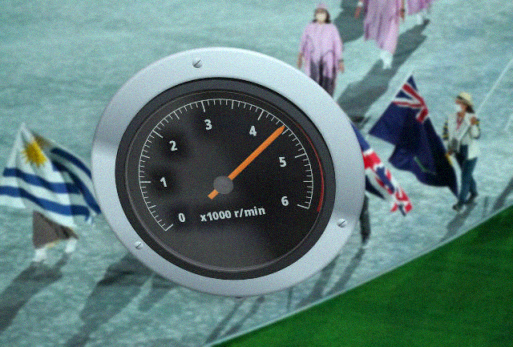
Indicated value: 4400 rpm
